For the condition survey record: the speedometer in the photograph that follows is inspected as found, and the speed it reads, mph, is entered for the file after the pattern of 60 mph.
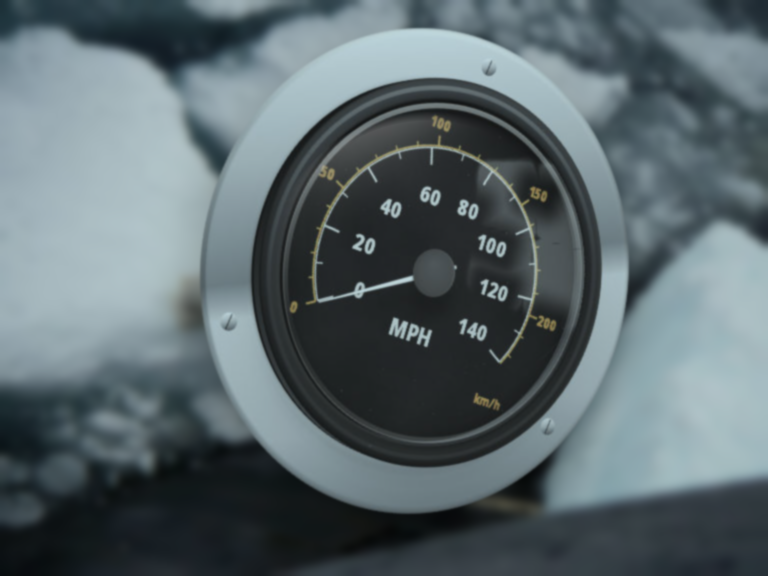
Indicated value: 0 mph
